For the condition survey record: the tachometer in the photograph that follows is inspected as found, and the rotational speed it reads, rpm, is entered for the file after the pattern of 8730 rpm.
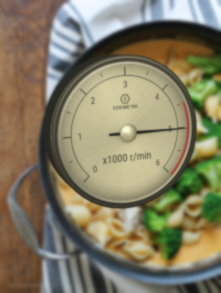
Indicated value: 5000 rpm
